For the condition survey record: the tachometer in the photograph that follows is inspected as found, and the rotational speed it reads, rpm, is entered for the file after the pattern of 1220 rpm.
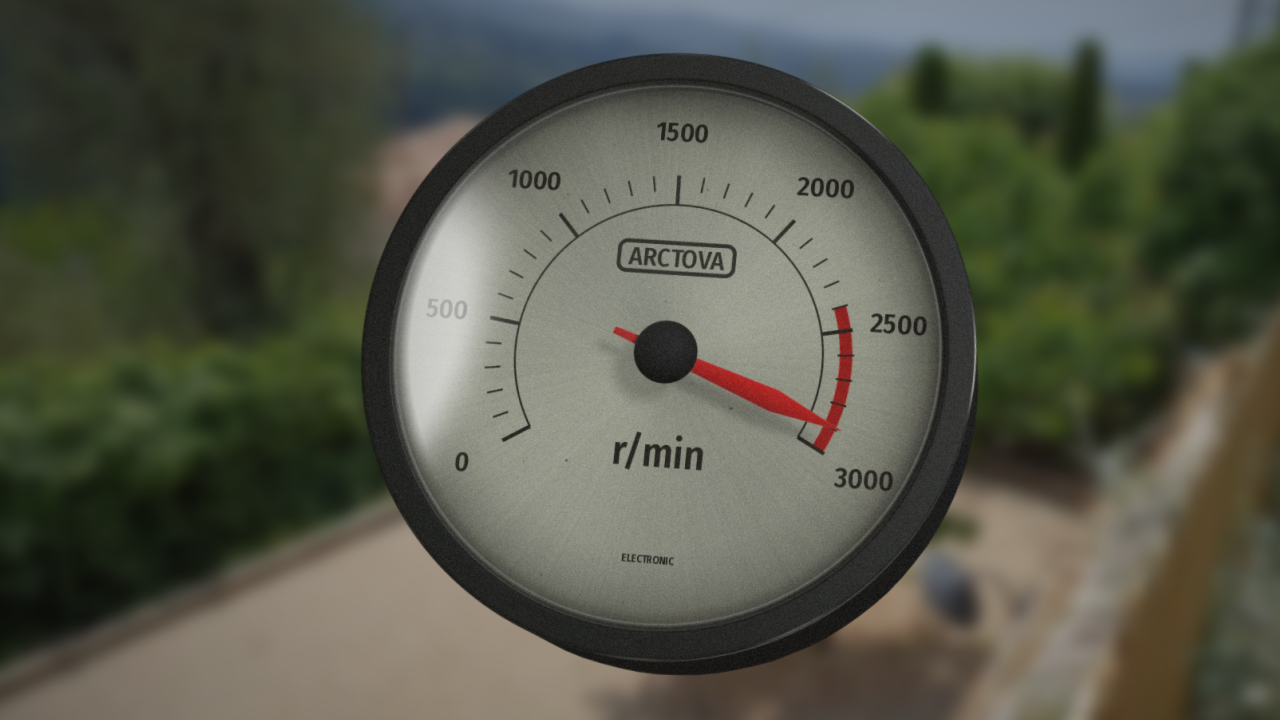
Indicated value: 2900 rpm
